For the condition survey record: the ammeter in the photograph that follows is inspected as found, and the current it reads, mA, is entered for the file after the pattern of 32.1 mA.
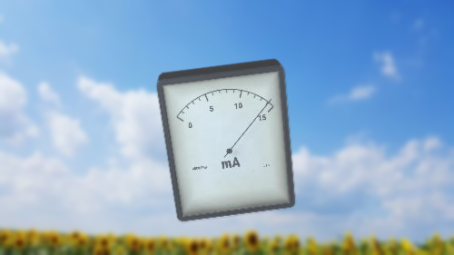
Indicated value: 14 mA
